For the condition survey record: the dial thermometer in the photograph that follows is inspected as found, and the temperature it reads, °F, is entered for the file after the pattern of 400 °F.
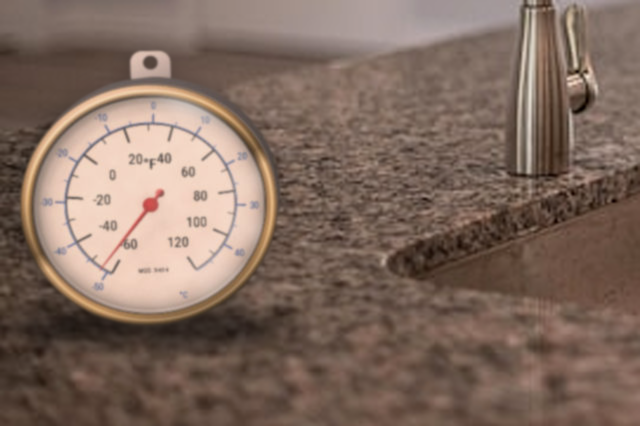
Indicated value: -55 °F
